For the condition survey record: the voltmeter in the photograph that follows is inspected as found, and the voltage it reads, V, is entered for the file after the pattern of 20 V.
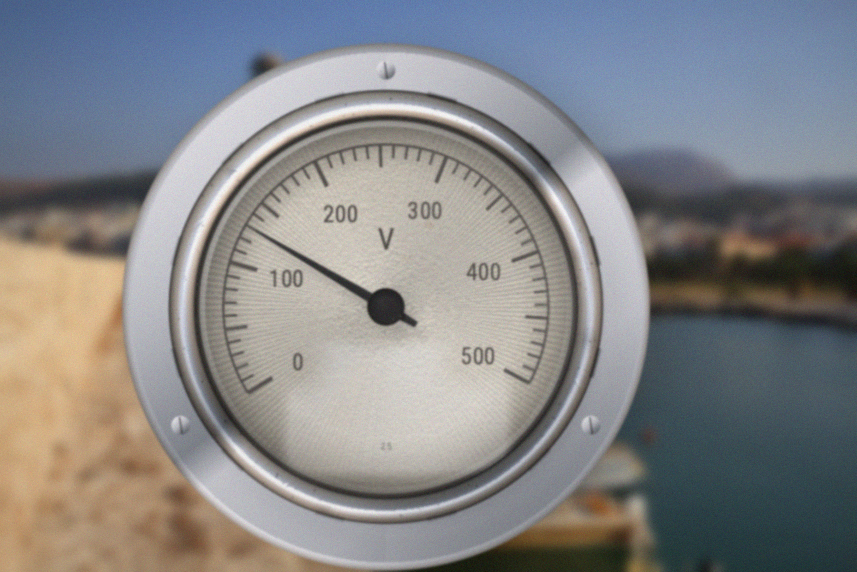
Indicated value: 130 V
